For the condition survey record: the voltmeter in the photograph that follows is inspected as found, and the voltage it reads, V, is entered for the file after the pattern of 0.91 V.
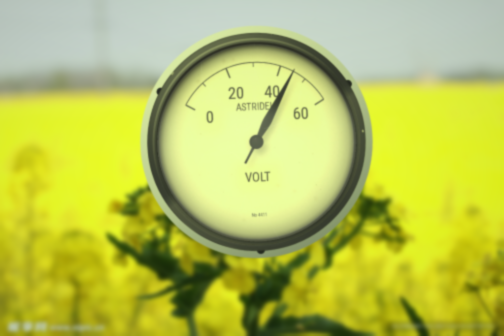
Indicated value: 45 V
